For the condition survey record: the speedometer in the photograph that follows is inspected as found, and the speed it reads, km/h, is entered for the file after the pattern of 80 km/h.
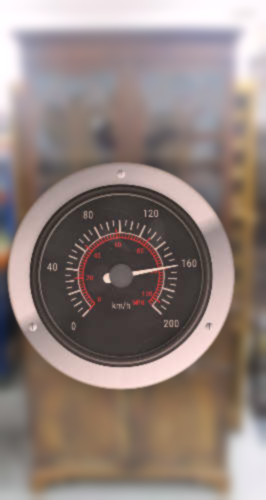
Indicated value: 160 km/h
